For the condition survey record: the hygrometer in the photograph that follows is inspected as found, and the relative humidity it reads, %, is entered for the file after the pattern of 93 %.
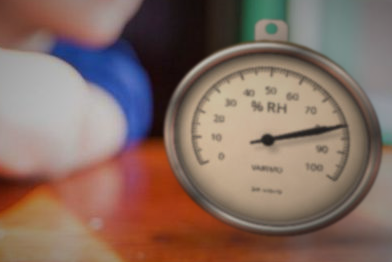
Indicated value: 80 %
